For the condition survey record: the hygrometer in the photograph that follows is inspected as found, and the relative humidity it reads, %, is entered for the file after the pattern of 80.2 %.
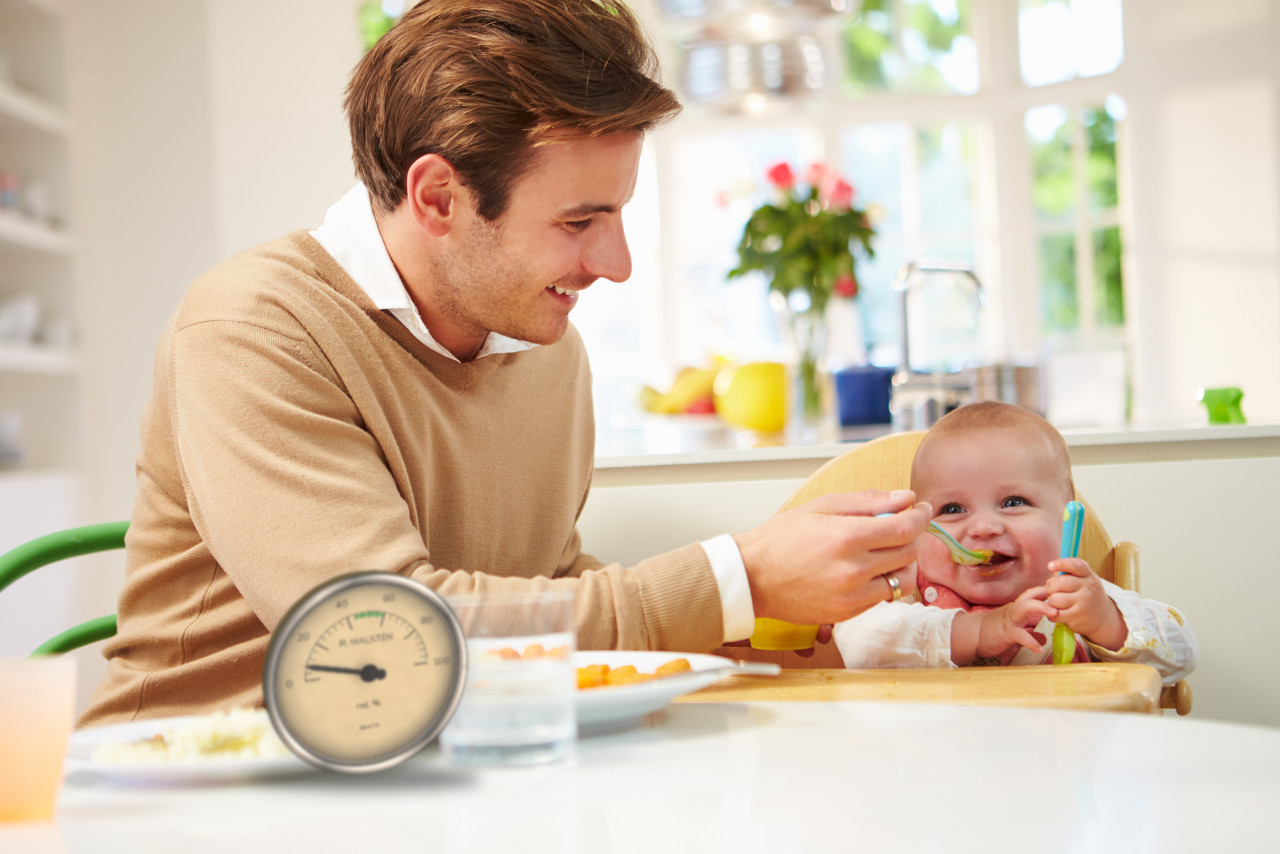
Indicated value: 8 %
